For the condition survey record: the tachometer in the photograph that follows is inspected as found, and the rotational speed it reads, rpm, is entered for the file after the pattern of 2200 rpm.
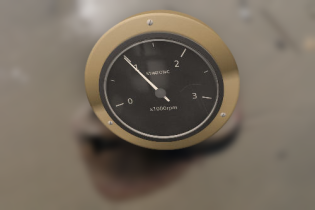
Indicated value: 1000 rpm
